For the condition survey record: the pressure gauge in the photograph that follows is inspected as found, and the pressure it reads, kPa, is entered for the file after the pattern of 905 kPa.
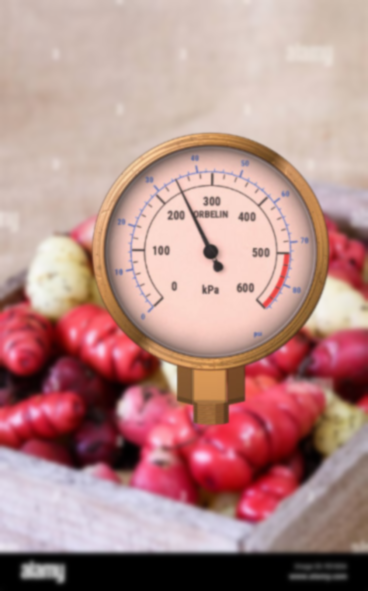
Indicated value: 240 kPa
